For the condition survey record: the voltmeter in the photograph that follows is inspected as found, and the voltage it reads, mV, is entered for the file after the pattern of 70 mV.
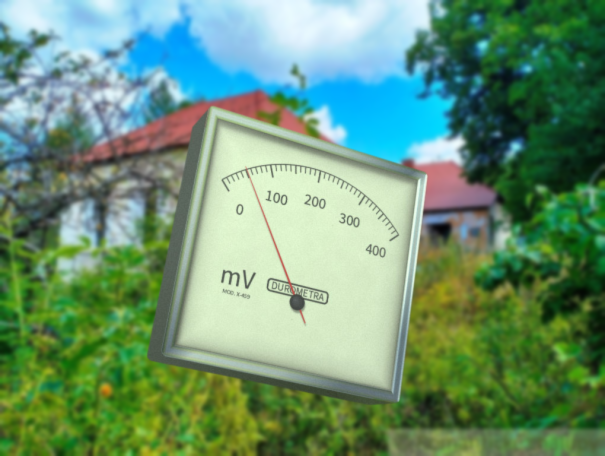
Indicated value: 50 mV
